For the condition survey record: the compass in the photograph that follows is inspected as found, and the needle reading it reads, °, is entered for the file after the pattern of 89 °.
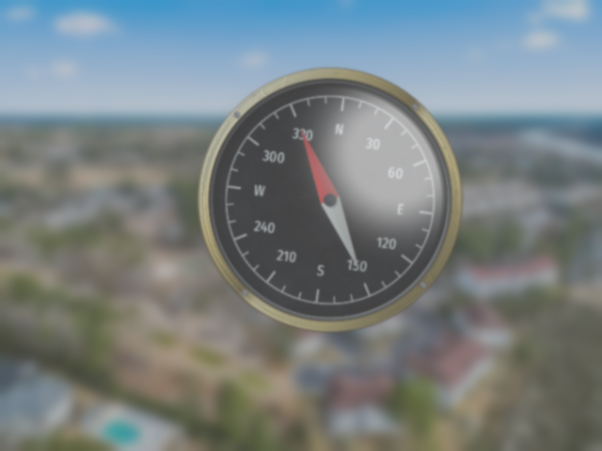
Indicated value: 330 °
